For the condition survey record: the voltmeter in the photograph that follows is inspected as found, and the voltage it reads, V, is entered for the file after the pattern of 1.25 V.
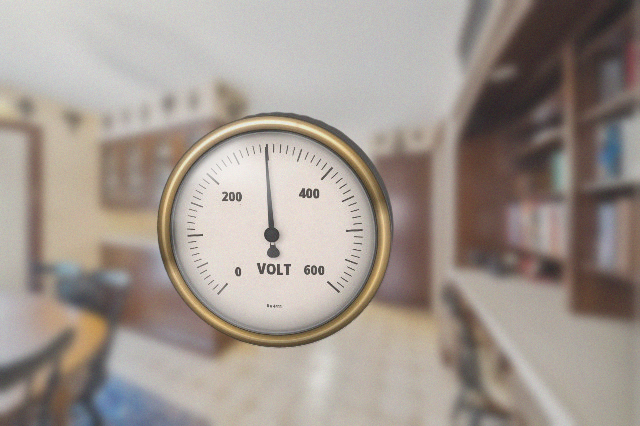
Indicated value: 300 V
